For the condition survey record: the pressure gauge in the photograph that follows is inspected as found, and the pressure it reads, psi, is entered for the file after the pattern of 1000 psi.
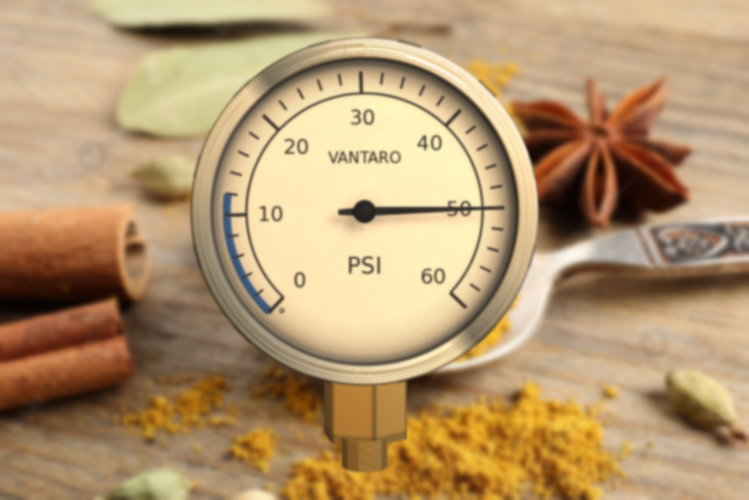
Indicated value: 50 psi
